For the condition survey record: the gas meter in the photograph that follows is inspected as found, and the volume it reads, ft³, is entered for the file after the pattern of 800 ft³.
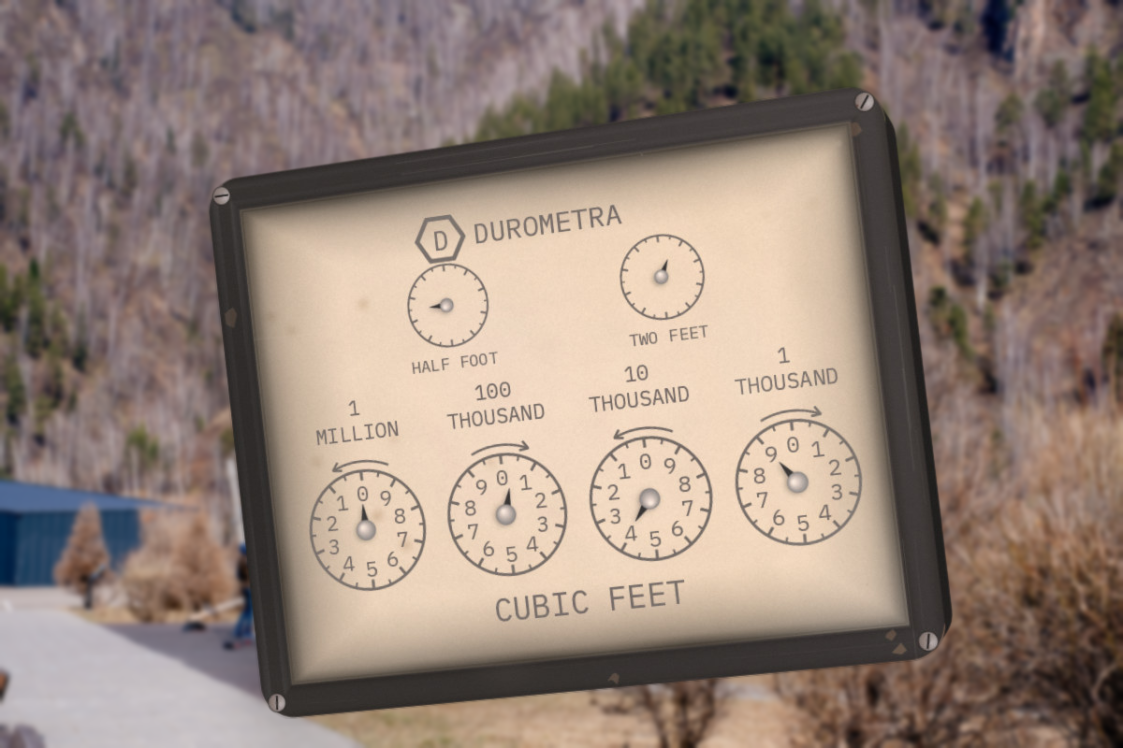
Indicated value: 3900 ft³
